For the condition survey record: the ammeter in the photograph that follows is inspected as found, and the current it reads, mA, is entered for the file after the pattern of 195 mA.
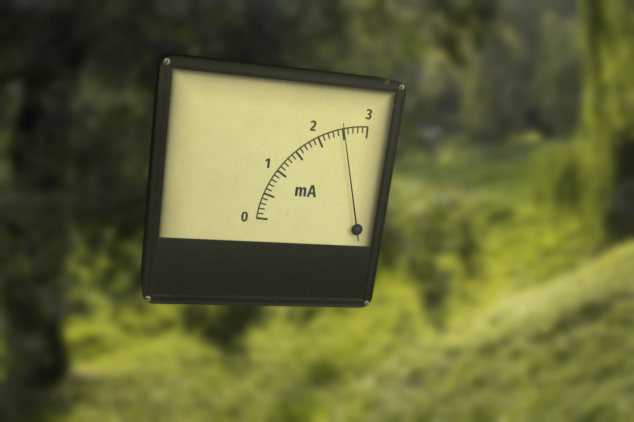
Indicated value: 2.5 mA
